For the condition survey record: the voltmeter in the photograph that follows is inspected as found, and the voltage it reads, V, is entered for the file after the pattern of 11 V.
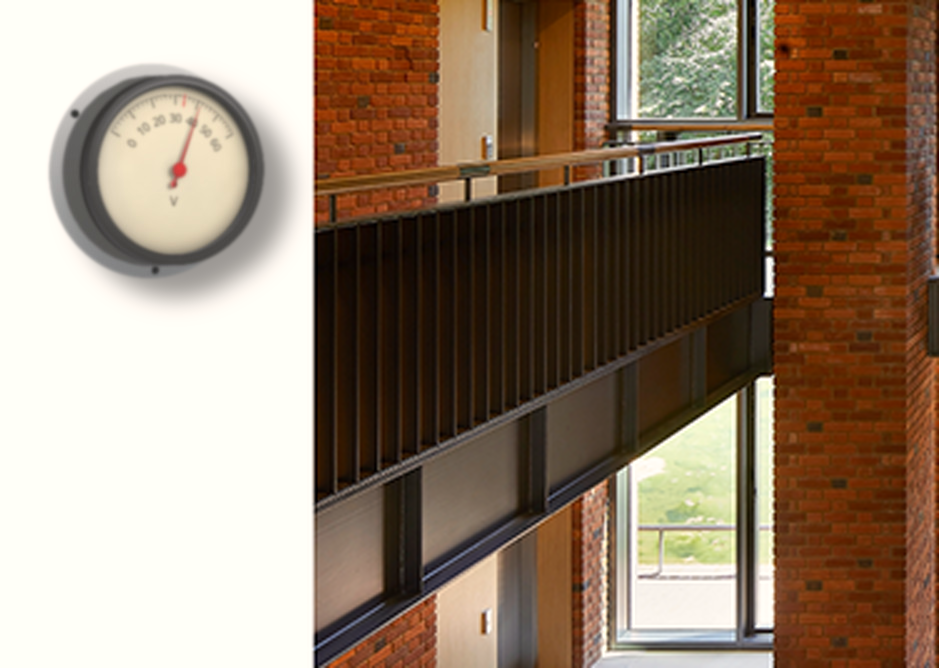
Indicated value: 40 V
